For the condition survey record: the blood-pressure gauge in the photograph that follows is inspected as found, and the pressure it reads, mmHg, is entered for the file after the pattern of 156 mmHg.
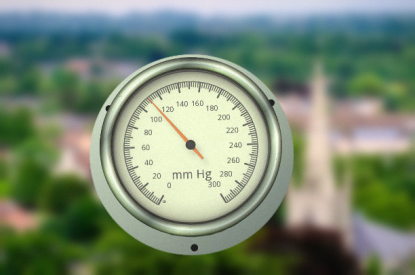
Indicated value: 110 mmHg
